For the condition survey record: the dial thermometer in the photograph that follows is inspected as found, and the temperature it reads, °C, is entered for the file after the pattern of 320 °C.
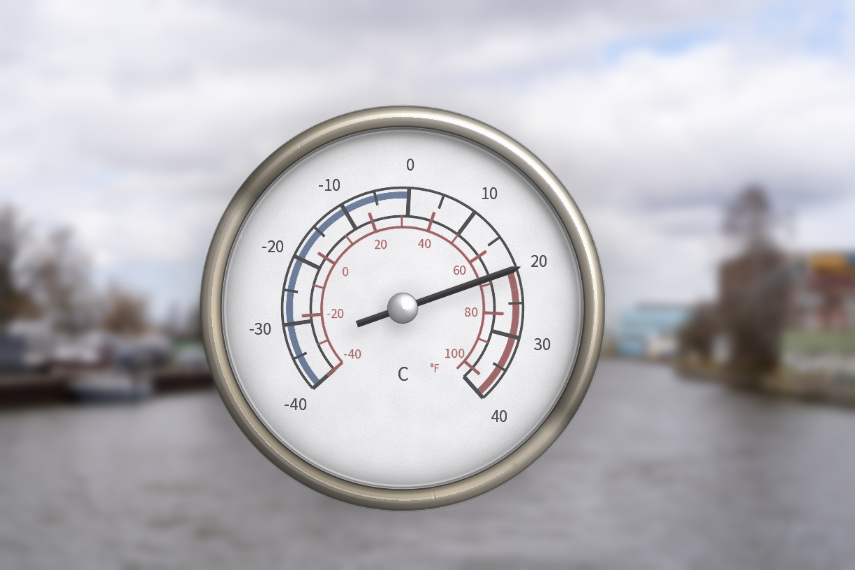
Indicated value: 20 °C
